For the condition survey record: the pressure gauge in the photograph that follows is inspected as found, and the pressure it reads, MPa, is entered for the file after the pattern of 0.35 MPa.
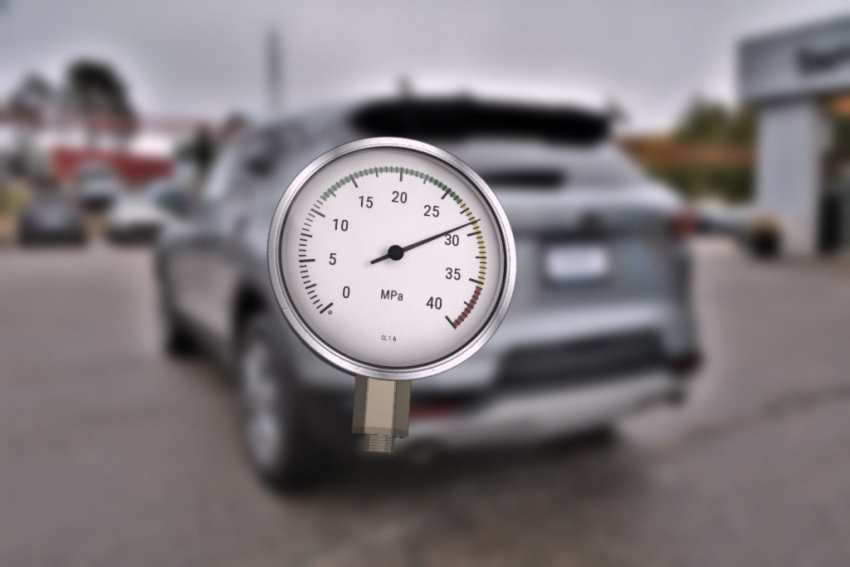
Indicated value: 29 MPa
